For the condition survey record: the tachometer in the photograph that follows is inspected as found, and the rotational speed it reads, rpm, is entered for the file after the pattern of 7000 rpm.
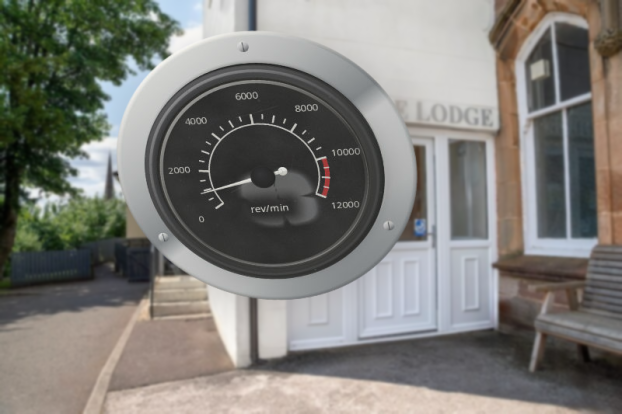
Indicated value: 1000 rpm
